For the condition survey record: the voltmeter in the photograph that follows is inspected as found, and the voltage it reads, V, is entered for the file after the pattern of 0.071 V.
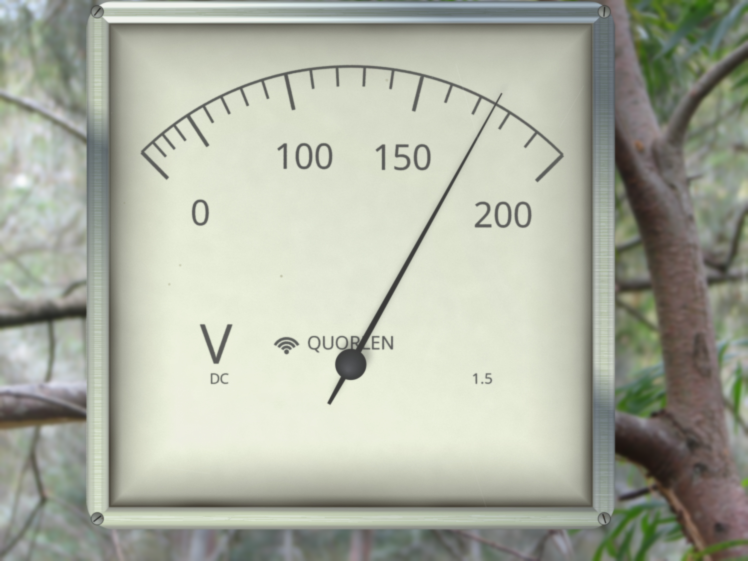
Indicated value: 175 V
